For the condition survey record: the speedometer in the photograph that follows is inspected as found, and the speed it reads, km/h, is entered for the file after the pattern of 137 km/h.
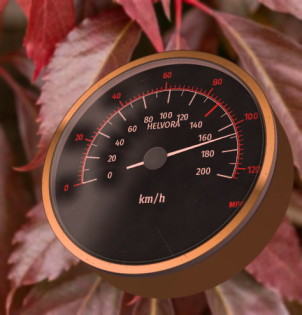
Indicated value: 170 km/h
